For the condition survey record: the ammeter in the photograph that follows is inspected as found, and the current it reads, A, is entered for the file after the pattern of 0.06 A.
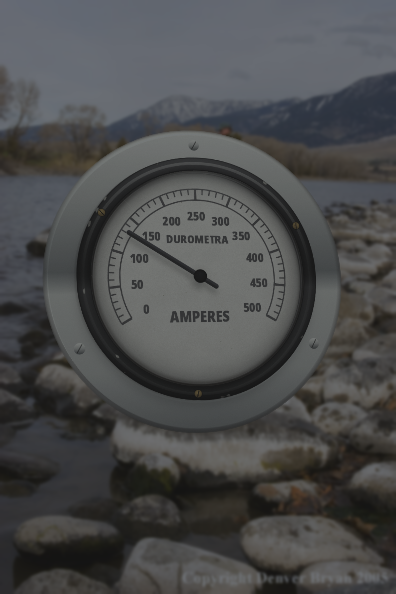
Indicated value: 130 A
